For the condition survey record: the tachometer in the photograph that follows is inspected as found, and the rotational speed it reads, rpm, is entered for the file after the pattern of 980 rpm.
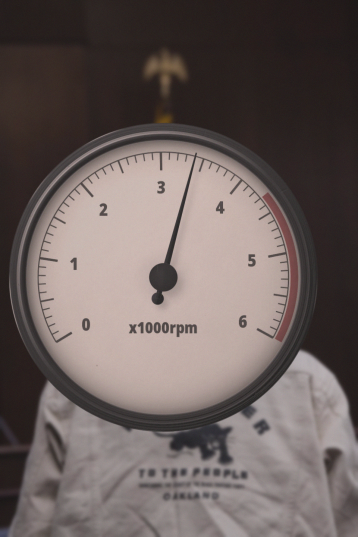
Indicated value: 3400 rpm
